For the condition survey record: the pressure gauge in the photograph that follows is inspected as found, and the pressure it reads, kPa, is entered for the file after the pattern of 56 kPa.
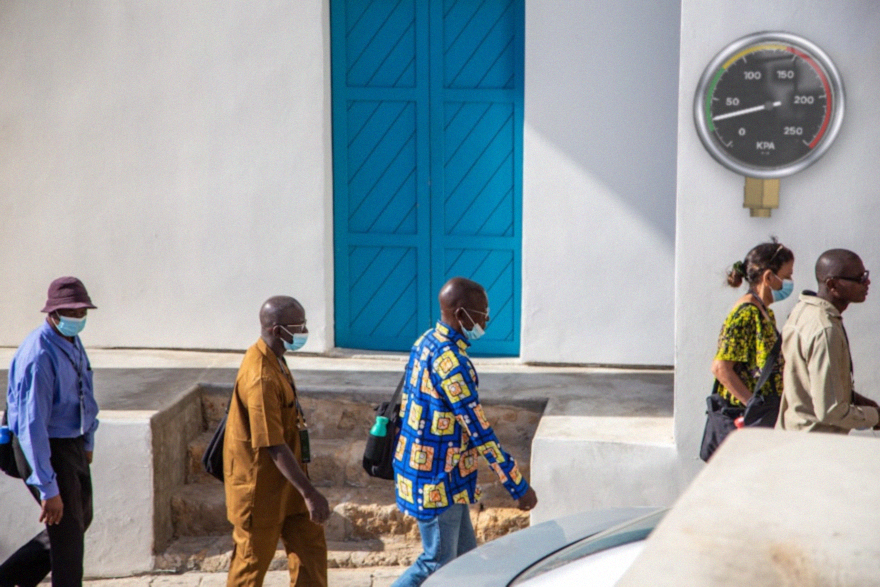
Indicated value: 30 kPa
